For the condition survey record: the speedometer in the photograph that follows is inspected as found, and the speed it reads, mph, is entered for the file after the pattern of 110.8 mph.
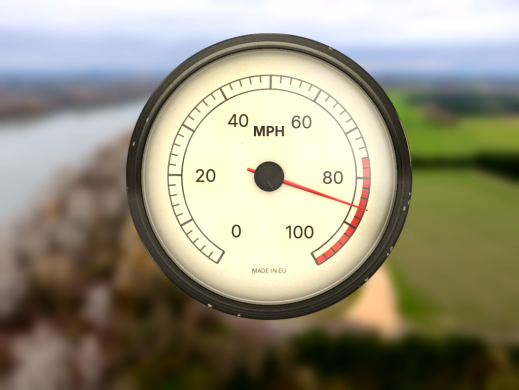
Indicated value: 86 mph
